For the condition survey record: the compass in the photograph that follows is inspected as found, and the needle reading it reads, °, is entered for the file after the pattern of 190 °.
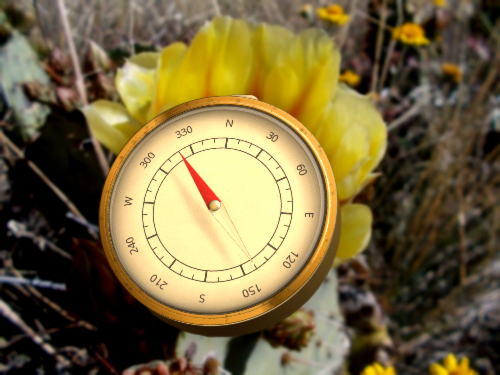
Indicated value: 320 °
